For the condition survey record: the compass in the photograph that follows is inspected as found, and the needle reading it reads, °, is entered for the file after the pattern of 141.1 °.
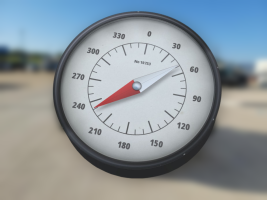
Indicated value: 230 °
